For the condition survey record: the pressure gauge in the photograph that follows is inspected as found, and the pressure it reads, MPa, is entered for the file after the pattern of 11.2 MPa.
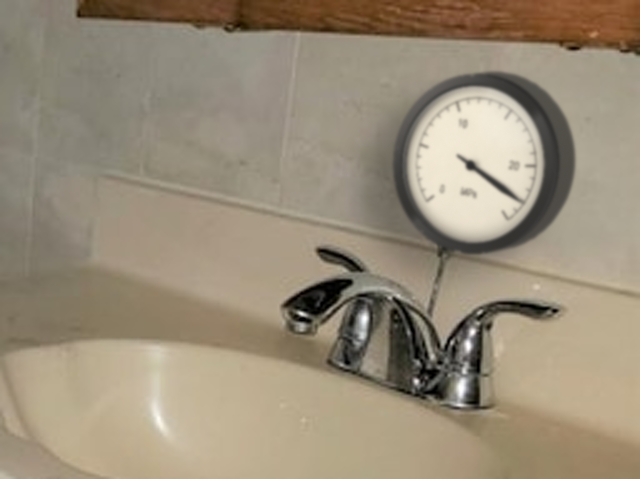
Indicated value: 23 MPa
